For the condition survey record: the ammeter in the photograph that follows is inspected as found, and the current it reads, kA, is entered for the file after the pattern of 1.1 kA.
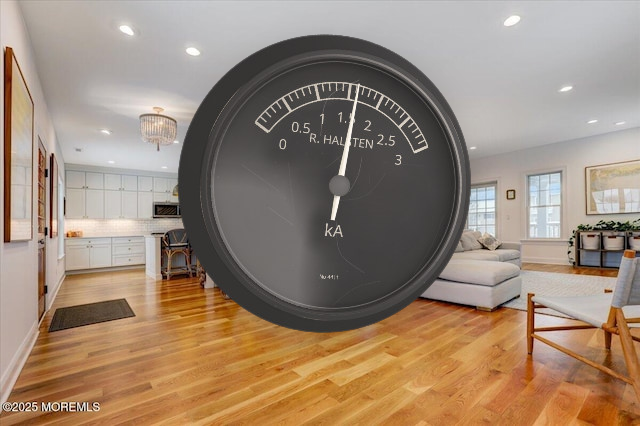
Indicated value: 1.6 kA
